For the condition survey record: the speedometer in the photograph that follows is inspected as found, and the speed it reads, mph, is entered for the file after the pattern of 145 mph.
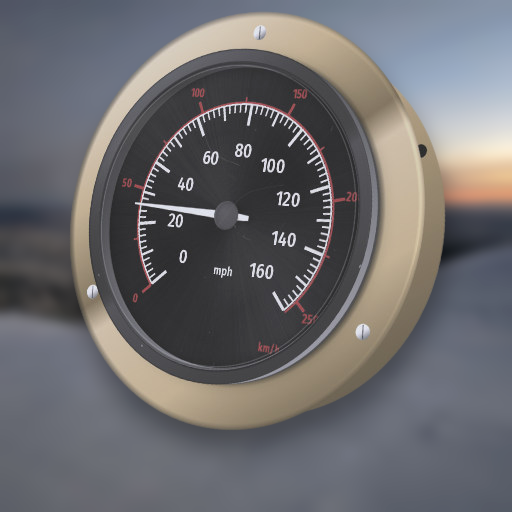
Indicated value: 26 mph
